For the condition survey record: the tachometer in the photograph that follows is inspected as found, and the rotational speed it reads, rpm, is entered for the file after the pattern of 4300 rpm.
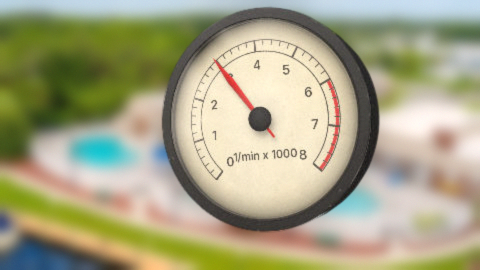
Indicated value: 3000 rpm
